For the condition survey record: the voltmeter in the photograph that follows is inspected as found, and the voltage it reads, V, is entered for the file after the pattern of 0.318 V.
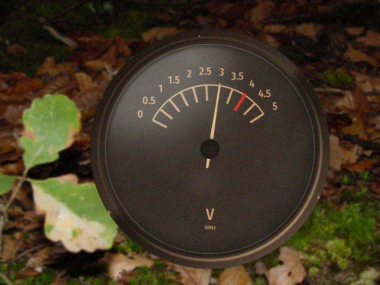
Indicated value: 3 V
